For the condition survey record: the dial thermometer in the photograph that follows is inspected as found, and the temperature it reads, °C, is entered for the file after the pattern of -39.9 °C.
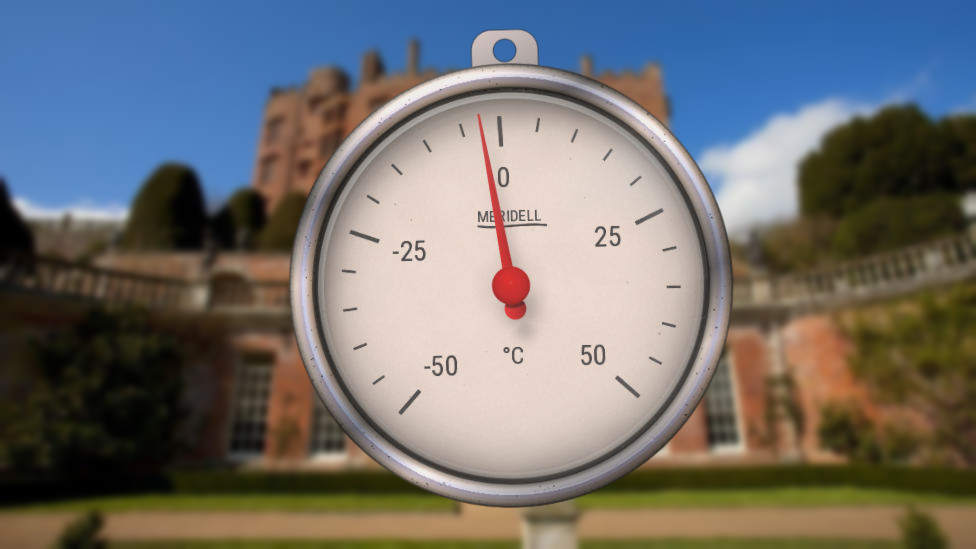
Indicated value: -2.5 °C
